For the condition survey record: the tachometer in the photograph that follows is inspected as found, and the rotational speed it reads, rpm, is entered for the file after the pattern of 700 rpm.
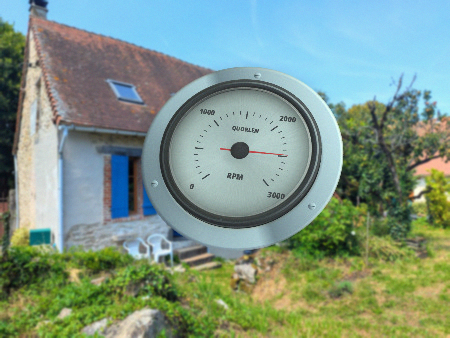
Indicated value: 2500 rpm
